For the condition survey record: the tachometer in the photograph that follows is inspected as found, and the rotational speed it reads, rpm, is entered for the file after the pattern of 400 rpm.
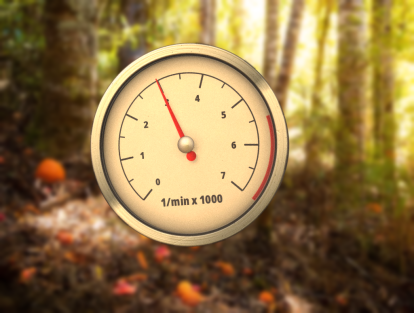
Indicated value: 3000 rpm
